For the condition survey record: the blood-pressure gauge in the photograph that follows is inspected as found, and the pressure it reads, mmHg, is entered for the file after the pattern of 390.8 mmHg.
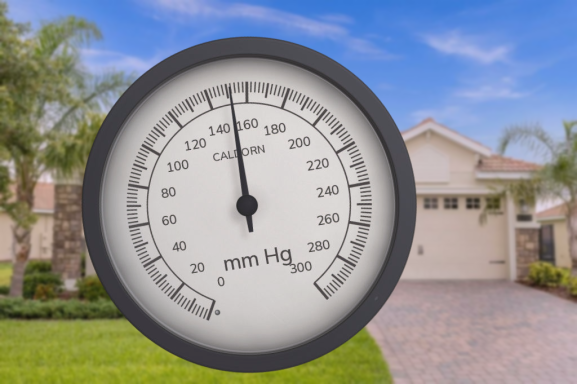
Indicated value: 152 mmHg
